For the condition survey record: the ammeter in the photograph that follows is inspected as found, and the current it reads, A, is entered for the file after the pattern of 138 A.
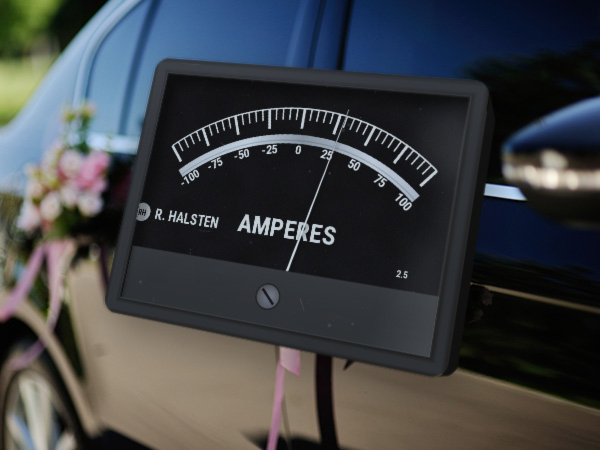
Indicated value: 30 A
